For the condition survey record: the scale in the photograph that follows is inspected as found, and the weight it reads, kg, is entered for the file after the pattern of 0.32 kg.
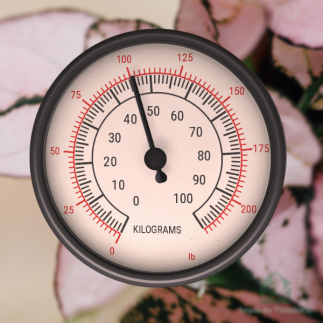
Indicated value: 46 kg
